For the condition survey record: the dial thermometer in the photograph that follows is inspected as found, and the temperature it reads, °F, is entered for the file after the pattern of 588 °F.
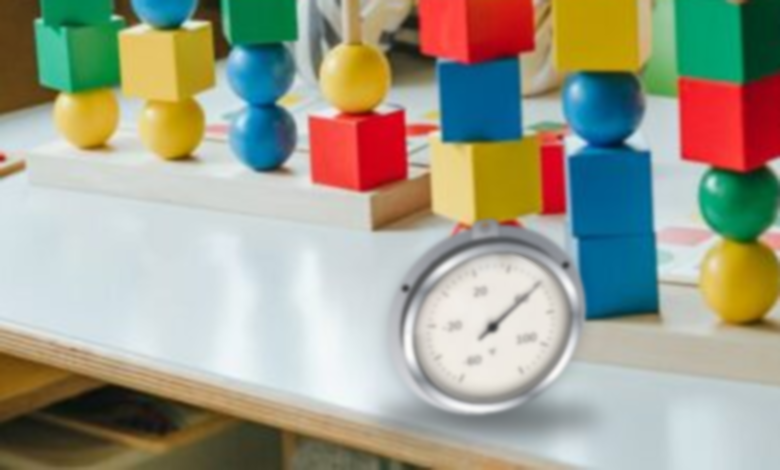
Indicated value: 60 °F
